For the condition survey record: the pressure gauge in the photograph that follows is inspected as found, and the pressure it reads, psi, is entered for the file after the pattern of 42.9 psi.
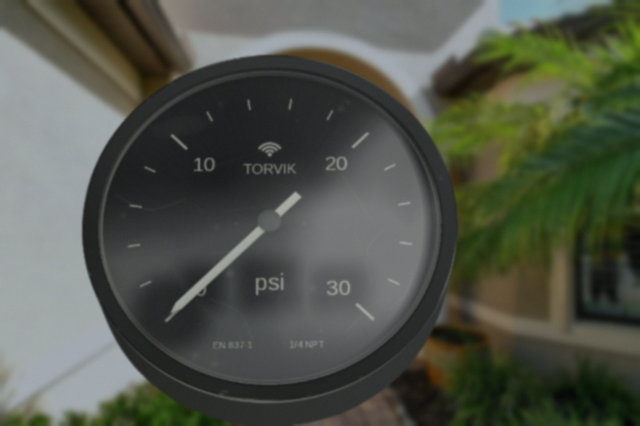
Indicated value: 0 psi
